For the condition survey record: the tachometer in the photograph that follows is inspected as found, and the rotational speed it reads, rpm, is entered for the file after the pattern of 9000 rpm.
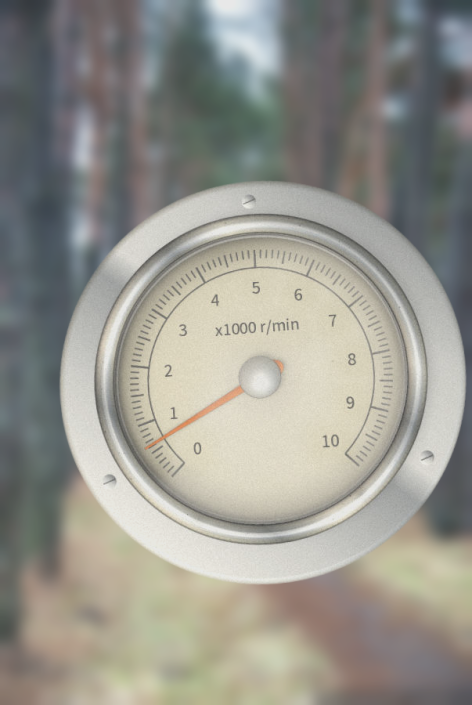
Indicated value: 600 rpm
